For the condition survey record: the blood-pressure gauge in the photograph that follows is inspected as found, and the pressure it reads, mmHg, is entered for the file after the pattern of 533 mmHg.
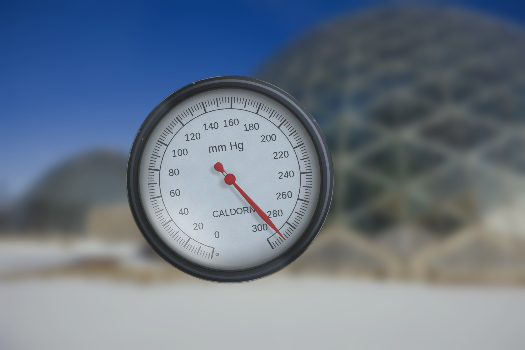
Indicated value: 290 mmHg
